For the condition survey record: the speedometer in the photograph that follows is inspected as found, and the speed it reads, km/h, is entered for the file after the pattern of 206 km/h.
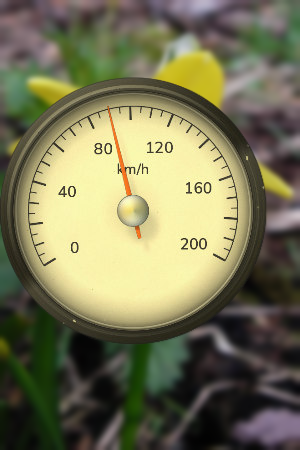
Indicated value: 90 km/h
